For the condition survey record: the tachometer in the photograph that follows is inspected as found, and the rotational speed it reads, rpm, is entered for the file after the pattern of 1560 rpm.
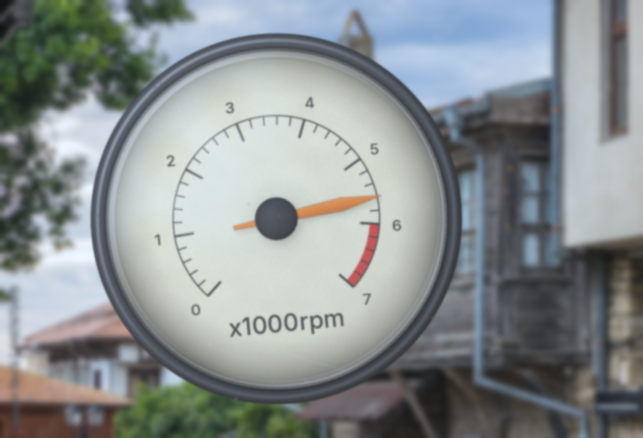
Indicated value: 5600 rpm
